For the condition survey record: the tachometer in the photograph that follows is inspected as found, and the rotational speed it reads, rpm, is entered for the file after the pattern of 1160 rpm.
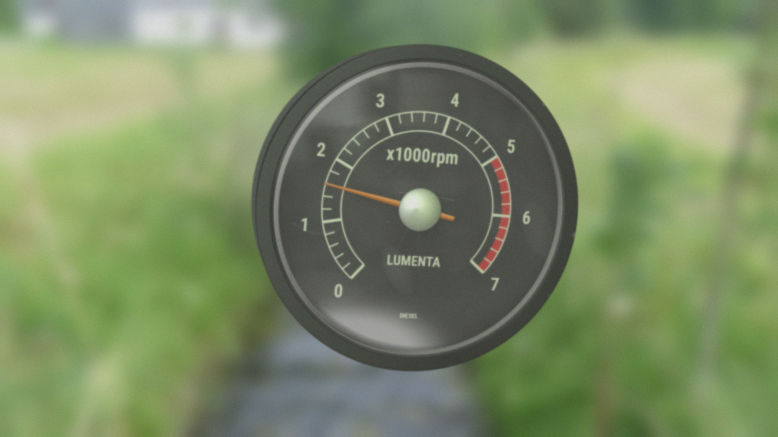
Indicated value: 1600 rpm
